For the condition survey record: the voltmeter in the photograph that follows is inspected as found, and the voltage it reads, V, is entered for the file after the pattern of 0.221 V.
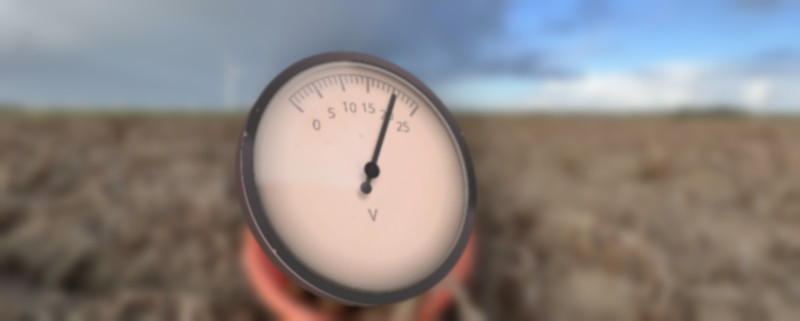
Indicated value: 20 V
